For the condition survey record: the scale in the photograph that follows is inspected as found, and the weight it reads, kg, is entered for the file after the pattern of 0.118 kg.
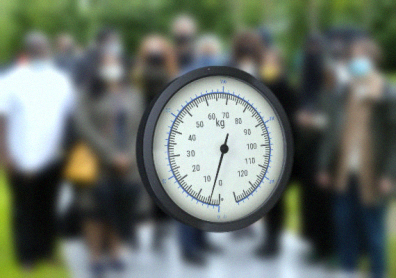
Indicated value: 5 kg
